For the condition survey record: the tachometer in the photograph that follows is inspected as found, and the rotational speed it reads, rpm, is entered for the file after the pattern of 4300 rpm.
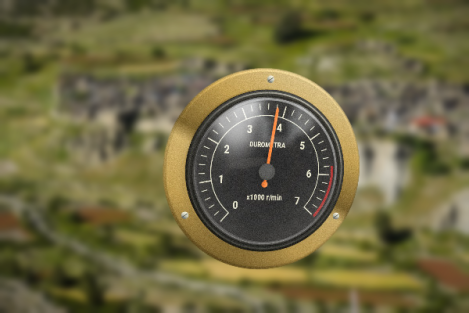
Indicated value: 3800 rpm
